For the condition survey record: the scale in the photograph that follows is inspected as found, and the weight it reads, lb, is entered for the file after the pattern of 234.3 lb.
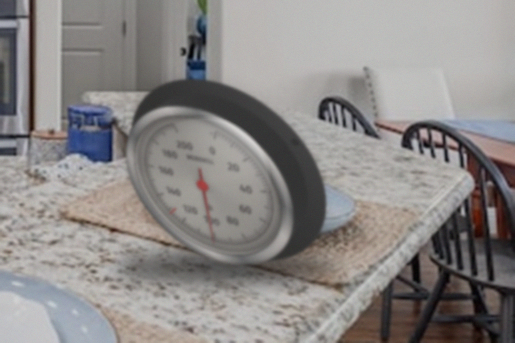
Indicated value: 100 lb
